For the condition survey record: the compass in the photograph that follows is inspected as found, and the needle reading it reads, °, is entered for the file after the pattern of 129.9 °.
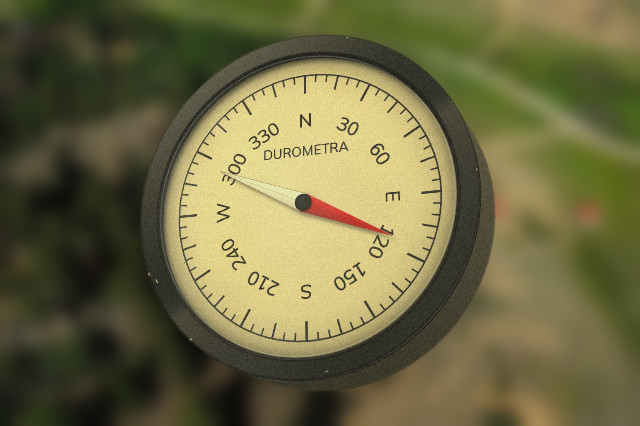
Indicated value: 115 °
